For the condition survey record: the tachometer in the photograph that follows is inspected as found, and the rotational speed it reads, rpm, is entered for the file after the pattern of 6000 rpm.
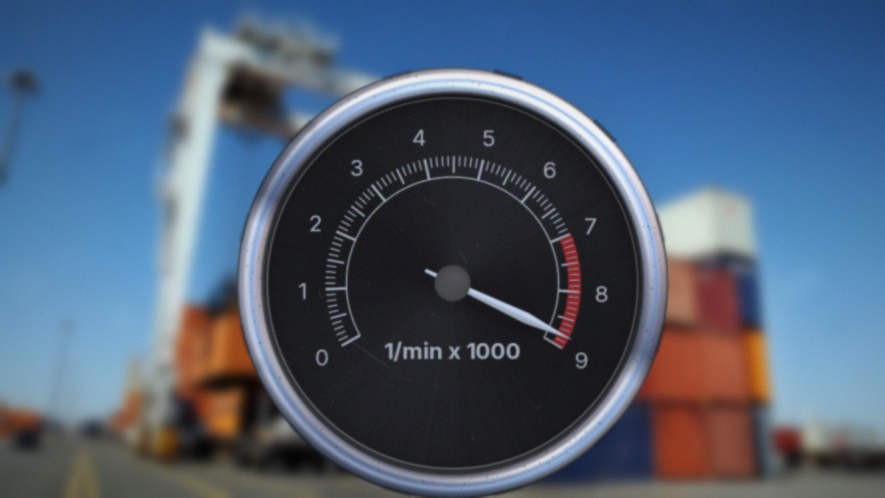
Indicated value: 8800 rpm
